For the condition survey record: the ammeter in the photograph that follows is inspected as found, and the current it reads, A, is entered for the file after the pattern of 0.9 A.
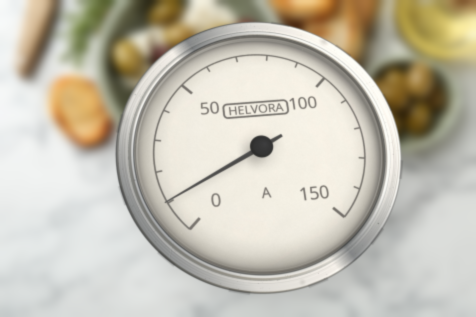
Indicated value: 10 A
